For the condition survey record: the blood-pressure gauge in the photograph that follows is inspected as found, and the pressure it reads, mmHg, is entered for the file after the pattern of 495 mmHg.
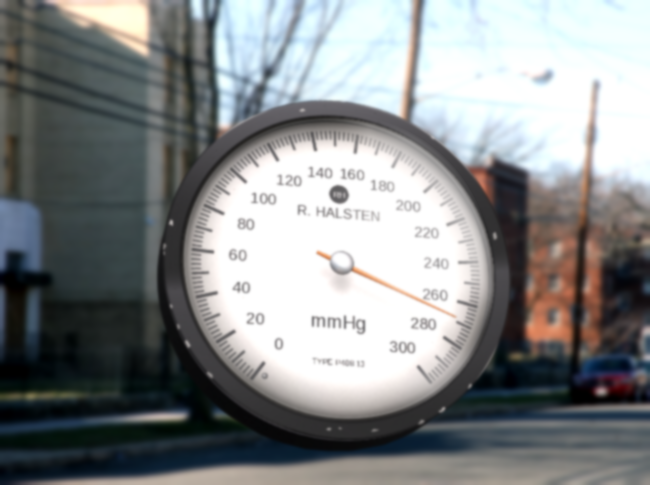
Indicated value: 270 mmHg
